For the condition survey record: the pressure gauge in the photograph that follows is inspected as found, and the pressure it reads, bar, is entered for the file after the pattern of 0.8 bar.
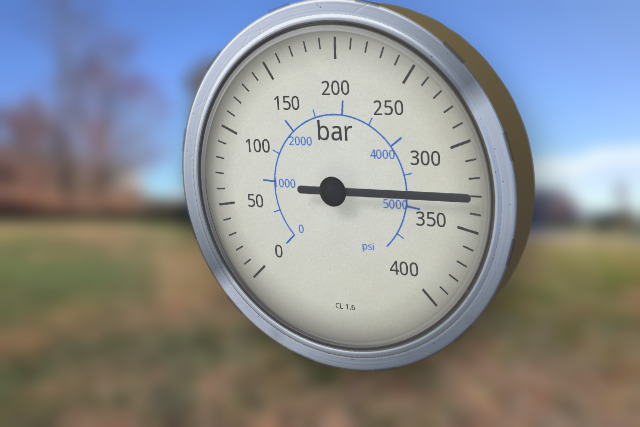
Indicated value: 330 bar
